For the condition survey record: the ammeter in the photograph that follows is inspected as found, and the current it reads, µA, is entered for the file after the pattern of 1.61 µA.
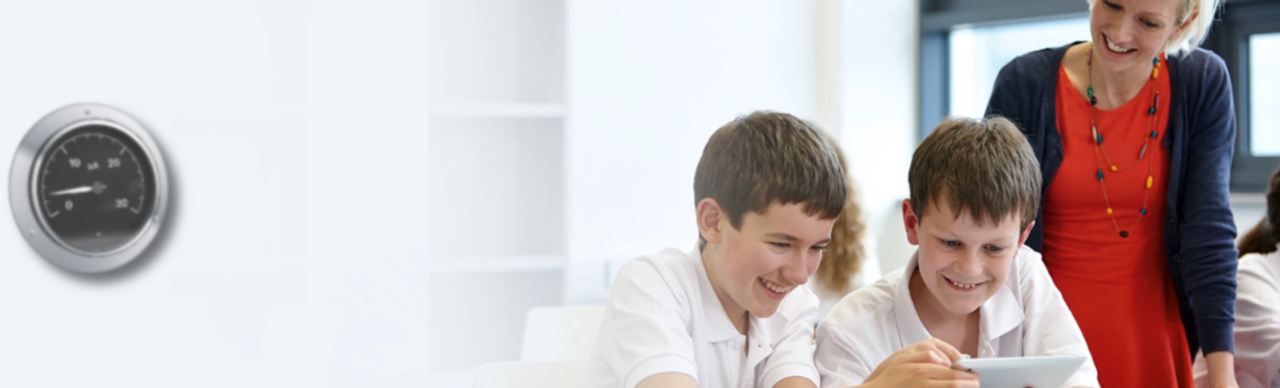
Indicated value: 3 µA
